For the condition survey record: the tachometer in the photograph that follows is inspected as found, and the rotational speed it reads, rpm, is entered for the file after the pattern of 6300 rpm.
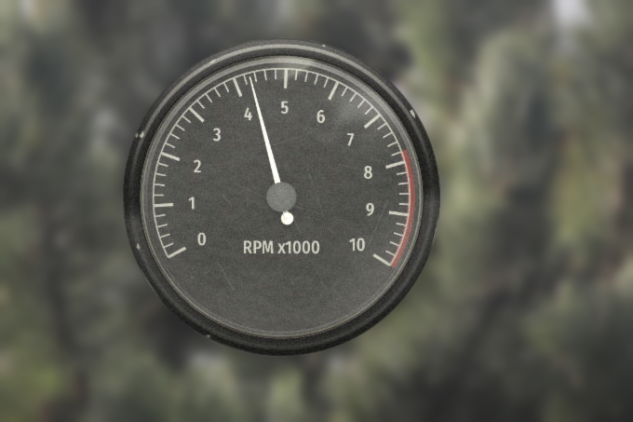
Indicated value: 4300 rpm
